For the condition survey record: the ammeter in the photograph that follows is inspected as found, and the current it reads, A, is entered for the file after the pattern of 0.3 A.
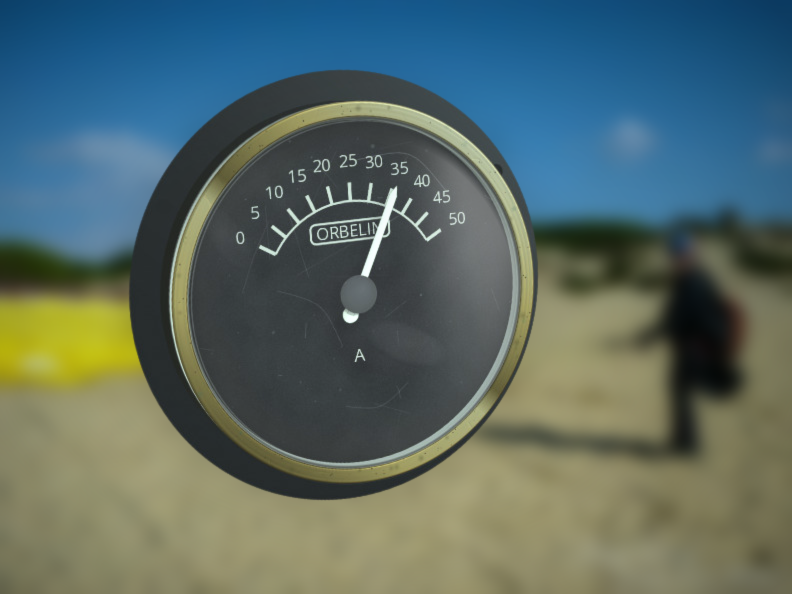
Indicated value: 35 A
